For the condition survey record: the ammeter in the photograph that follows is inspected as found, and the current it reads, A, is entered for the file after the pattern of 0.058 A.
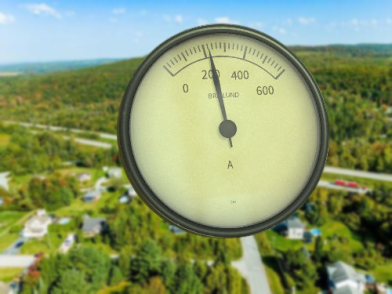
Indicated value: 220 A
